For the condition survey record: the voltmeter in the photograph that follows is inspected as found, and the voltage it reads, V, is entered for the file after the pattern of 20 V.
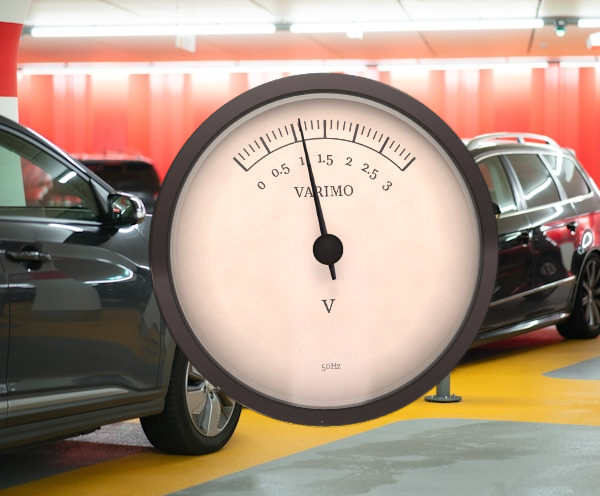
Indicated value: 1.1 V
